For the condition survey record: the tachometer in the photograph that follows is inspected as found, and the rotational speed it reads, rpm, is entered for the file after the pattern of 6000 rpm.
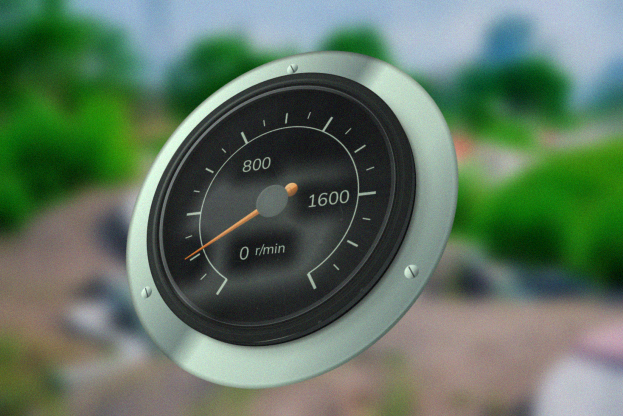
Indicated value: 200 rpm
